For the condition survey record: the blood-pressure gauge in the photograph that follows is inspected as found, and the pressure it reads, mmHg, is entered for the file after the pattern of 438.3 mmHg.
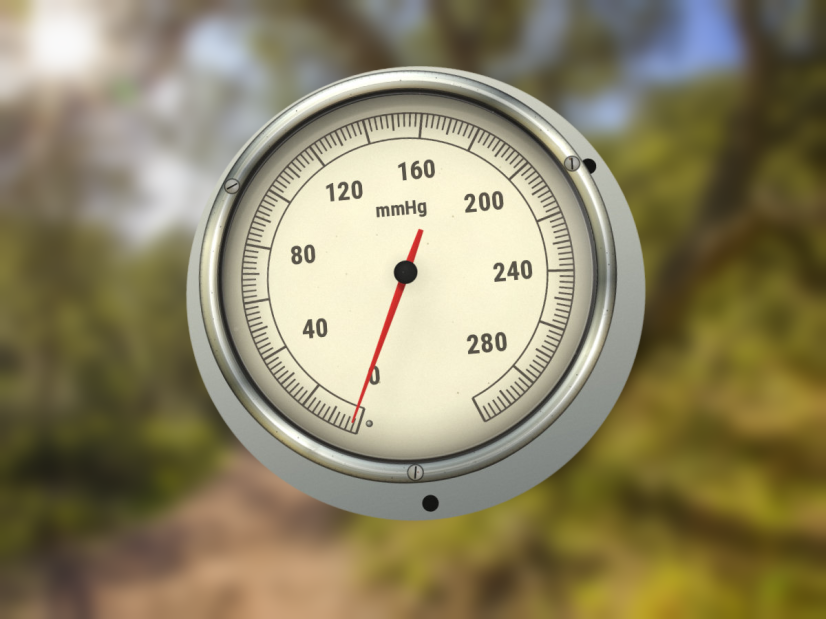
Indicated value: 2 mmHg
